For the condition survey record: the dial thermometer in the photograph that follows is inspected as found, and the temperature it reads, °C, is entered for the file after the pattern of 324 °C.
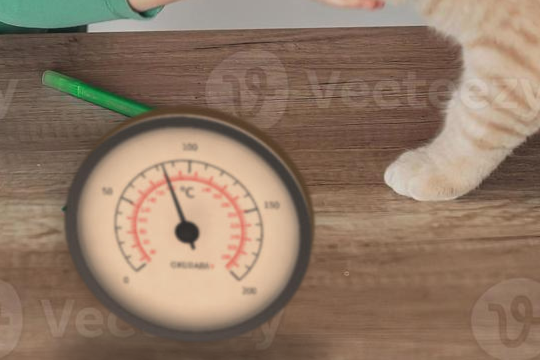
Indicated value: 85 °C
